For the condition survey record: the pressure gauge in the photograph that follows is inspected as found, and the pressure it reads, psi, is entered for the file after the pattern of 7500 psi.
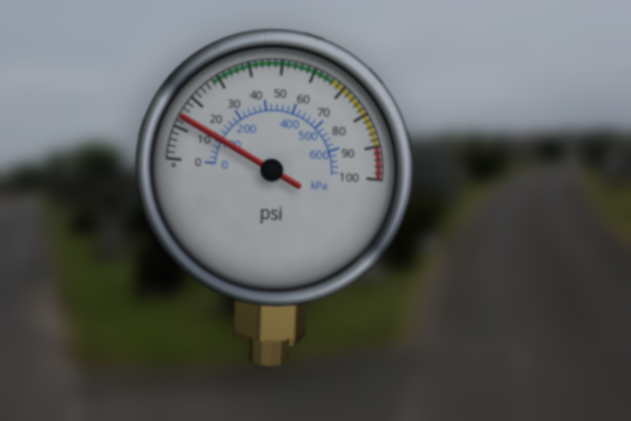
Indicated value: 14 psi
